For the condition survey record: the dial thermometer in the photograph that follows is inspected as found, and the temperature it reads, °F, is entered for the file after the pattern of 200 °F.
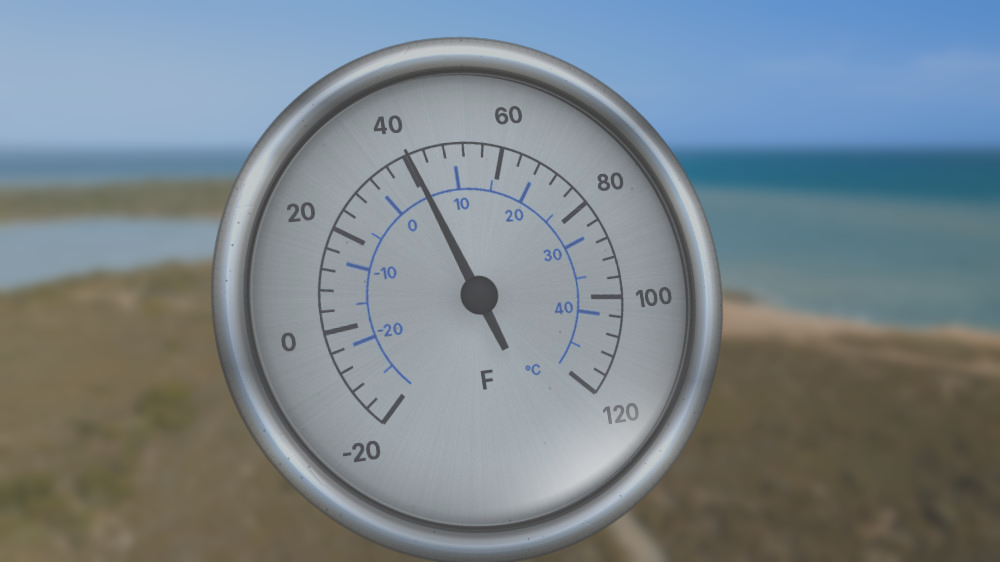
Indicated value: 40 °F
